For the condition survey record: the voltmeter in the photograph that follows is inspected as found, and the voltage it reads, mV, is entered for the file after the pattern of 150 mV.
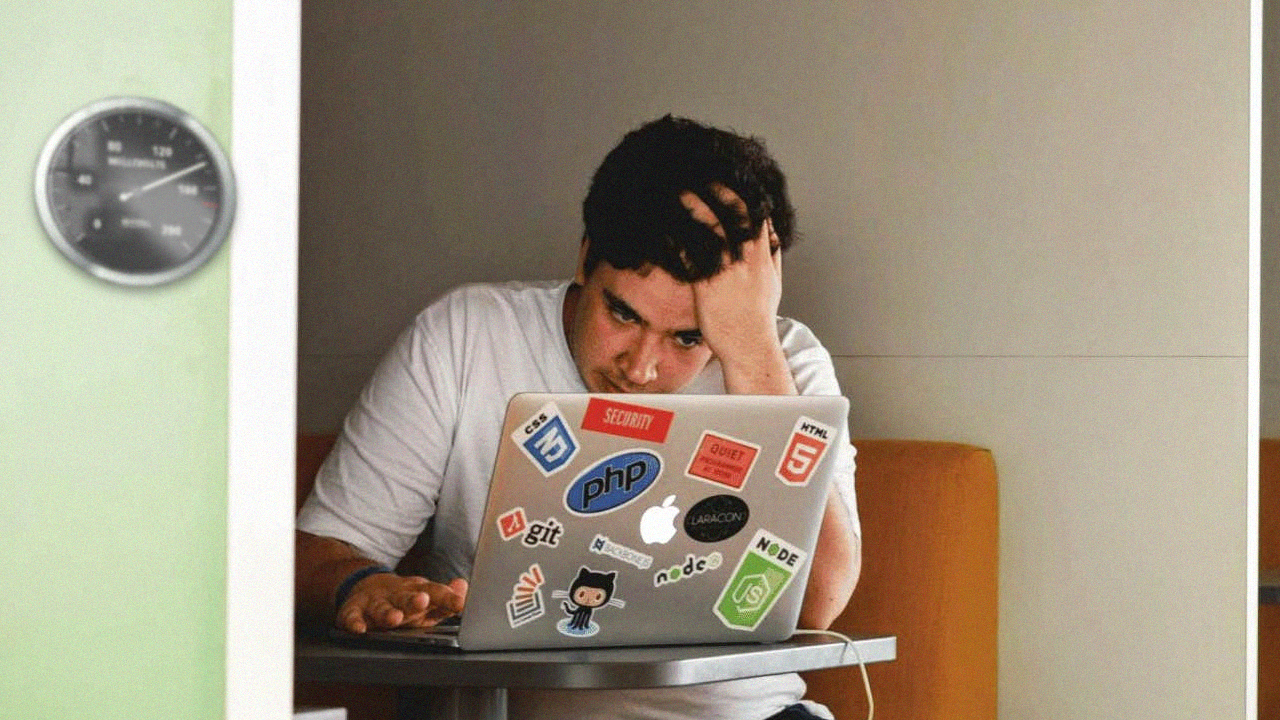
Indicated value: 145 mV
